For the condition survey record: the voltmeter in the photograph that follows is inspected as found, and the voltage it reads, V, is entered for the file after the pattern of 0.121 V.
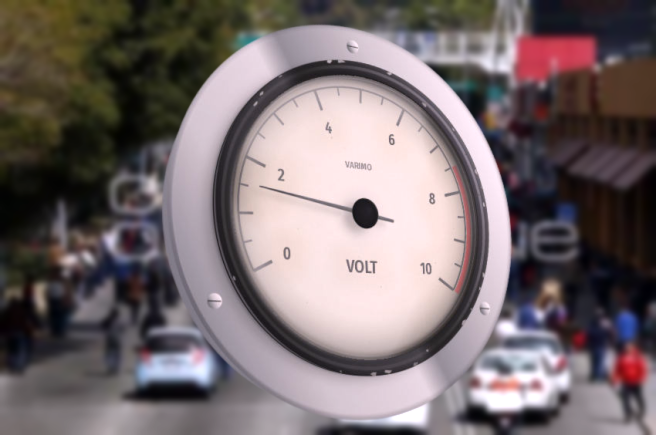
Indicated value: 1.5 V
